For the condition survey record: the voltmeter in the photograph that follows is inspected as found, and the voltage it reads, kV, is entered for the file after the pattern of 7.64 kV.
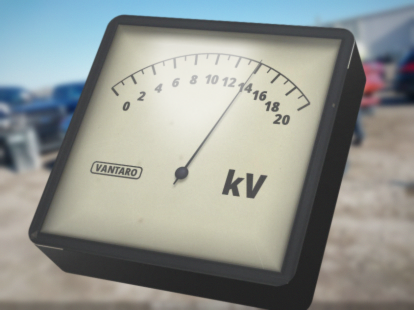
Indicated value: 14 kV
